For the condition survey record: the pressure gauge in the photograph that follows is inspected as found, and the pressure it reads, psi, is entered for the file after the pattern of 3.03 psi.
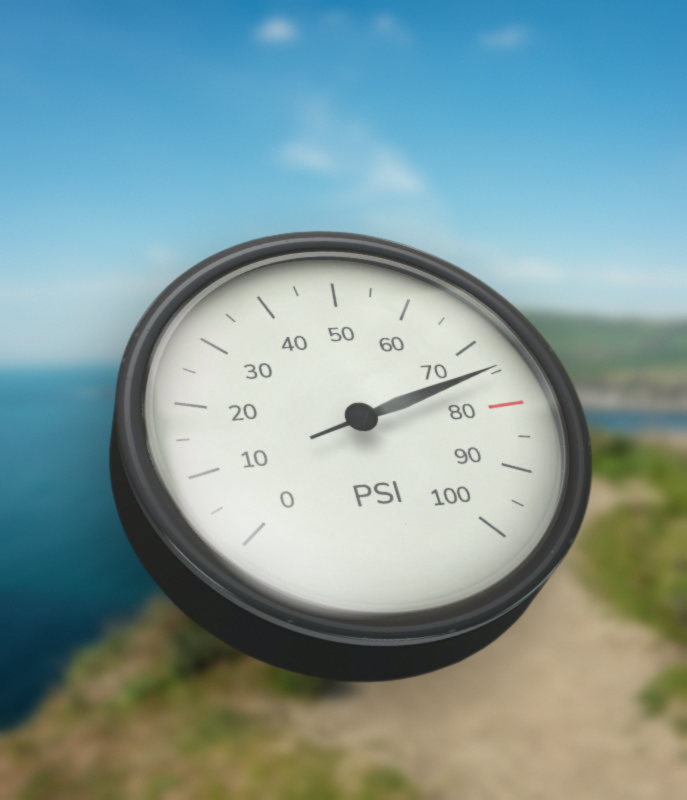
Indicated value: 75 psi
